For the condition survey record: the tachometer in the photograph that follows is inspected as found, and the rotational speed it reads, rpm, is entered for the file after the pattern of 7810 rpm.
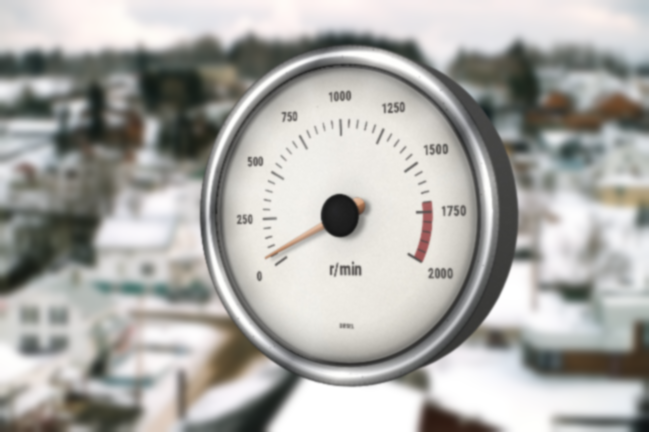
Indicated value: 50 rpm
